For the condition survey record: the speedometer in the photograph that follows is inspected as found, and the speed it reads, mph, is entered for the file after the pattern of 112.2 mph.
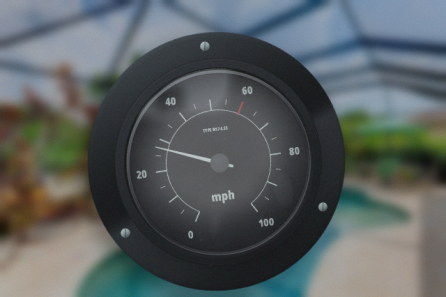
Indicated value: 27.5 mph
